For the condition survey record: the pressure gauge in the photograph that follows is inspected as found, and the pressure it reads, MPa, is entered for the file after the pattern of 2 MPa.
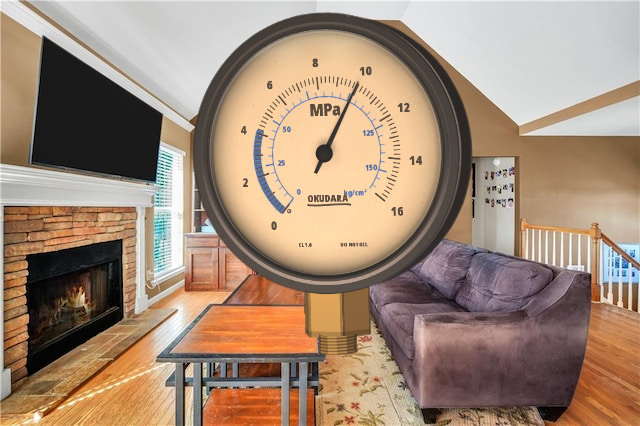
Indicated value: 10 MPa
